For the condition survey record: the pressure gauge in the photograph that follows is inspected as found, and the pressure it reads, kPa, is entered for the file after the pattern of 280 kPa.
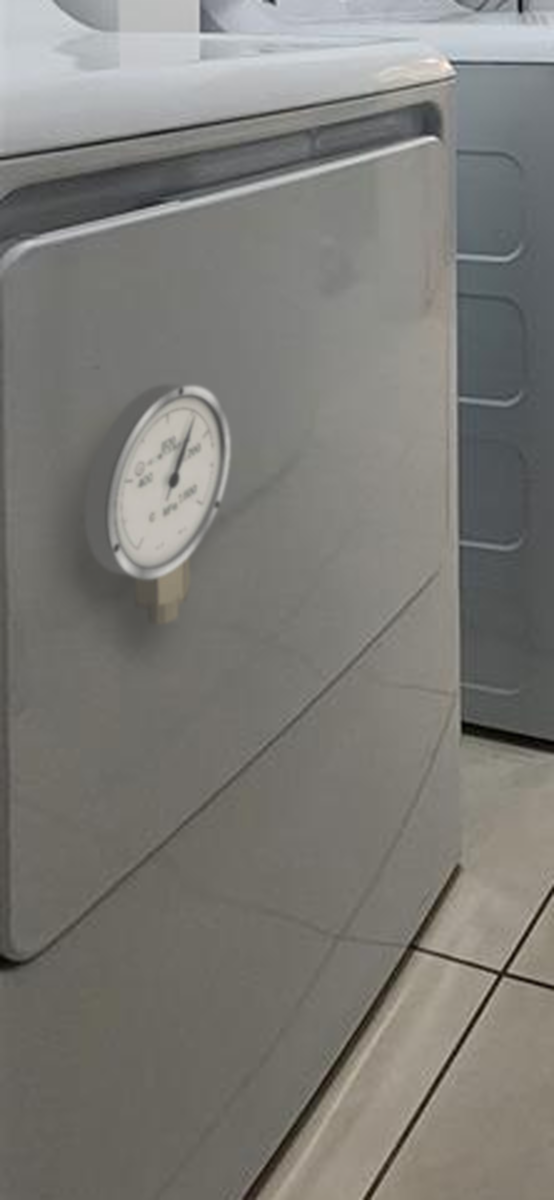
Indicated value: 1000 kPa
